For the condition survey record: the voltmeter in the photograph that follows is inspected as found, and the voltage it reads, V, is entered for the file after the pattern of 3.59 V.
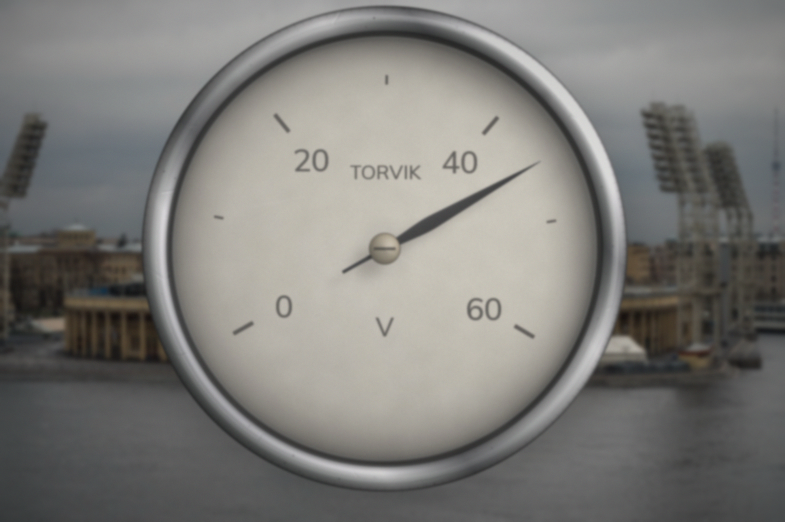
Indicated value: 45 V
